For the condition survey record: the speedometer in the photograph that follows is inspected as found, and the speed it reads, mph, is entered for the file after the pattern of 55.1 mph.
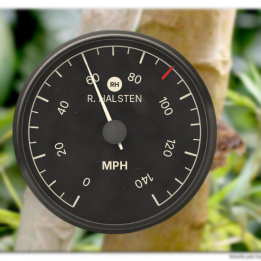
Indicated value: 60 mph
